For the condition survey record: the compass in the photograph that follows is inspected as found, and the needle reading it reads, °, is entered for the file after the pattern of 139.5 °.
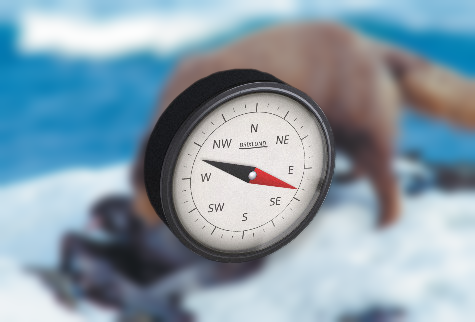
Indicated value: 110 °
